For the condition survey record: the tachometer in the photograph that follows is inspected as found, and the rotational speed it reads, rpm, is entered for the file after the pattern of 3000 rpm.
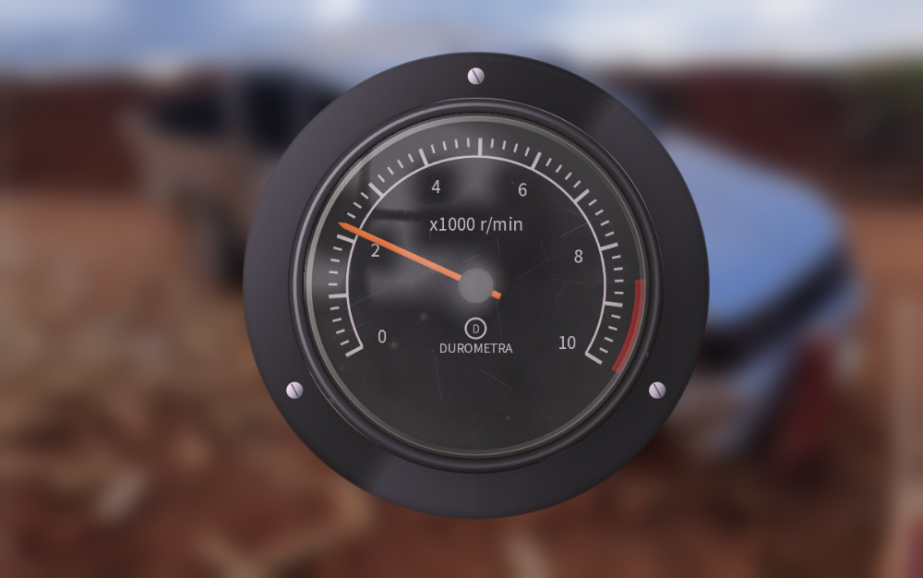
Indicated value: 2200 rpm
